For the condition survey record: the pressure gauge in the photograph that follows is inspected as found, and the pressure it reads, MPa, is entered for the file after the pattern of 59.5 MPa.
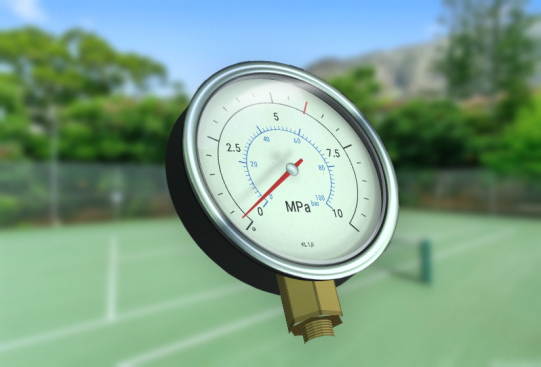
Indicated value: 0.25 MPa
